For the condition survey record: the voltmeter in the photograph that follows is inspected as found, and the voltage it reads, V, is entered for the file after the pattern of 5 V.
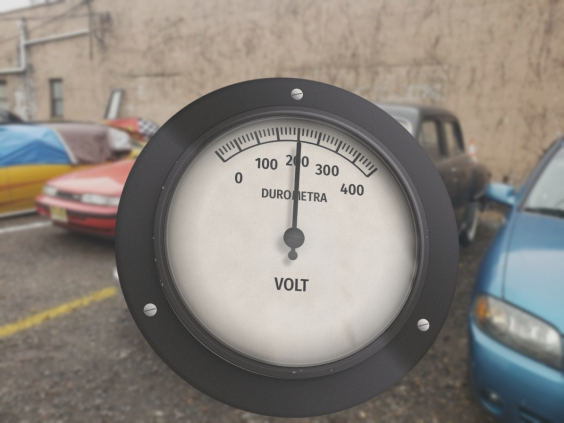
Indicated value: 200 V
